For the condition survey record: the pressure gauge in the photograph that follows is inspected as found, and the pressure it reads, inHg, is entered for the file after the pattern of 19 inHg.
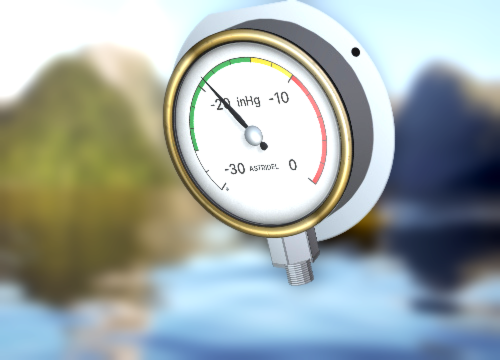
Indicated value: -19 inHg
